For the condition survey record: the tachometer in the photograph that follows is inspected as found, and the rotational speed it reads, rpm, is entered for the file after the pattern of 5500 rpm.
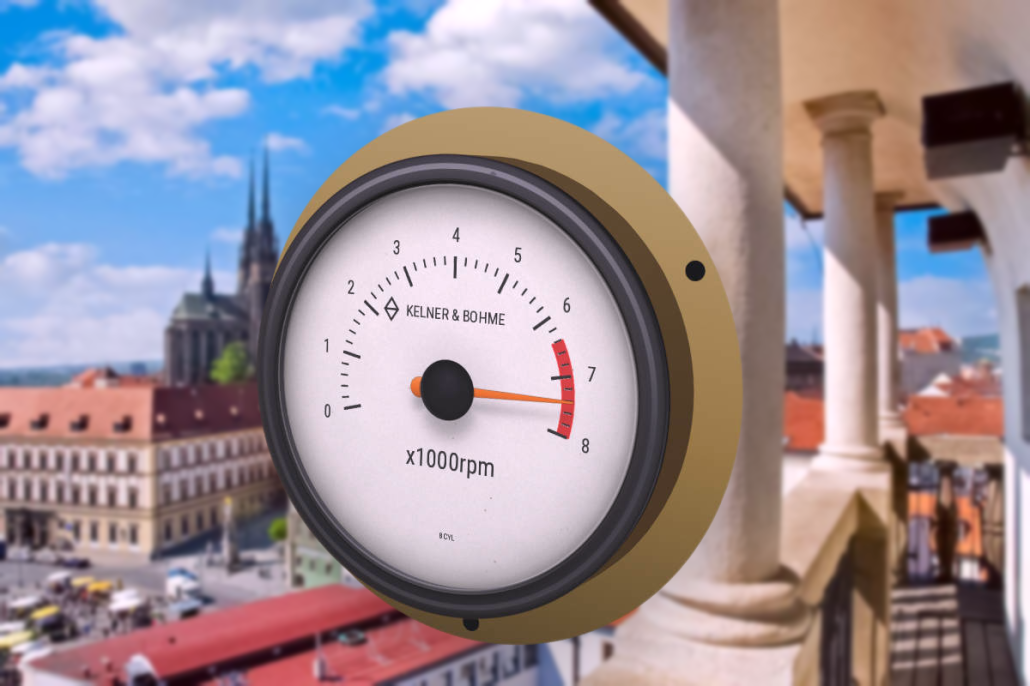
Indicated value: 7400 rpm
